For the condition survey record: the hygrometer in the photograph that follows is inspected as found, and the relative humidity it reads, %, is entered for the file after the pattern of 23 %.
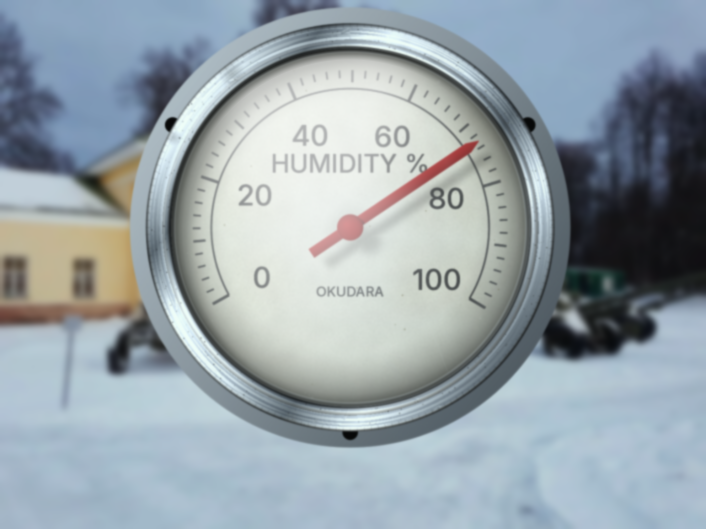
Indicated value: 73 %
